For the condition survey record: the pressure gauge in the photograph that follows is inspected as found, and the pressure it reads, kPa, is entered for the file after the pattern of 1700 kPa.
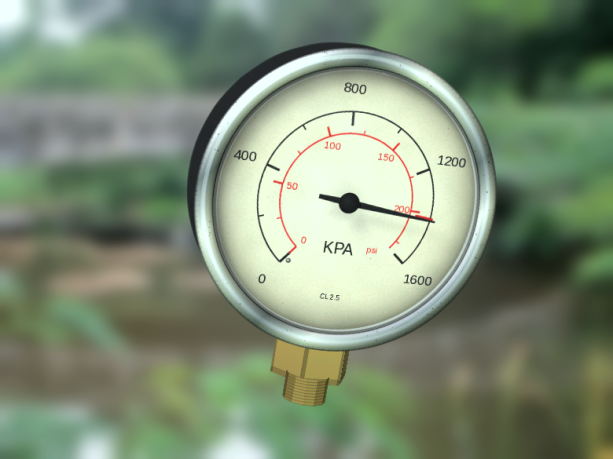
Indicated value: 1400 kPa
